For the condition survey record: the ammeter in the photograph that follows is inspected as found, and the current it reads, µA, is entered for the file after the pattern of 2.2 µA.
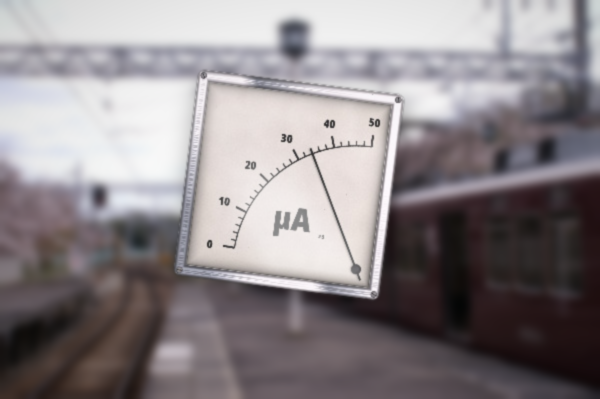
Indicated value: 34 µA
